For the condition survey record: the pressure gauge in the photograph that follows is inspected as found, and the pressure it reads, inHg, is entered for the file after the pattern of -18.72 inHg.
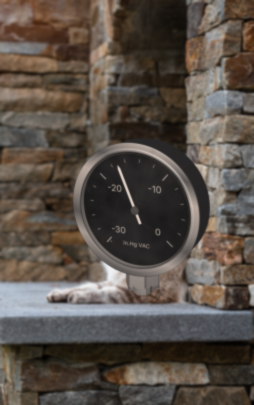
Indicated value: -17 inHg
